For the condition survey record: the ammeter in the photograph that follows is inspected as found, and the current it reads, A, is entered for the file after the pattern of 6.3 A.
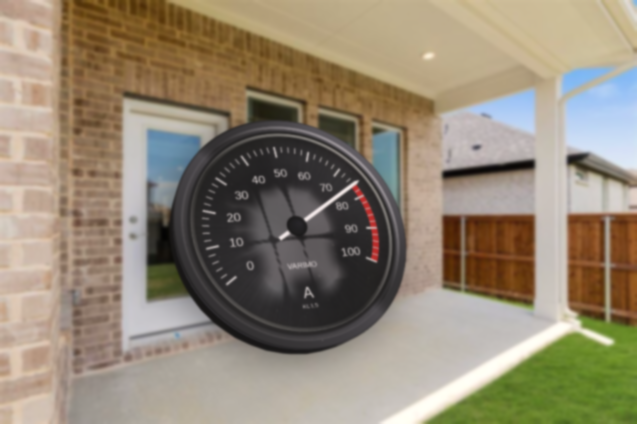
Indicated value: 76 A
